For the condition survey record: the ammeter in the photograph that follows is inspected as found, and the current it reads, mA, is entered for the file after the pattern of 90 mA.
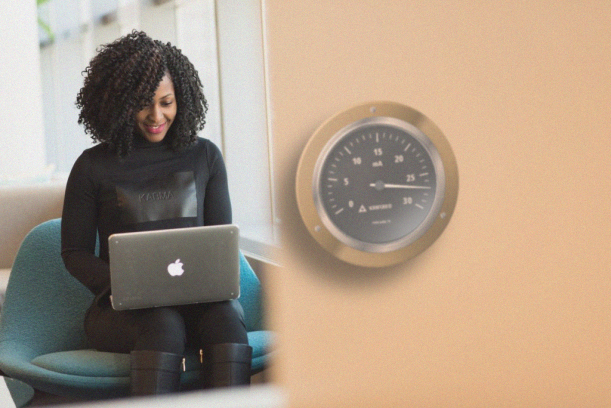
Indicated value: 27 mA
